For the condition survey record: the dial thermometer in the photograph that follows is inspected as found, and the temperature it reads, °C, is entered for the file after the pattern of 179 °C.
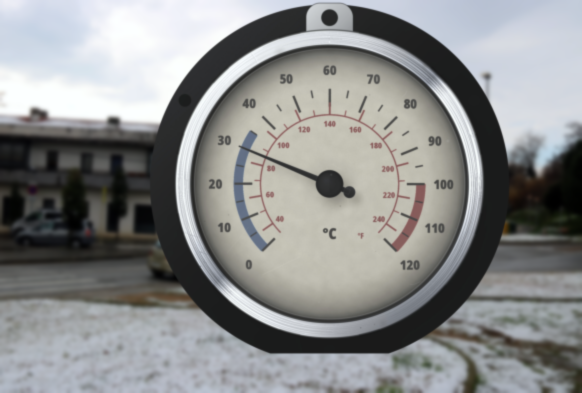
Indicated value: 30 °C
